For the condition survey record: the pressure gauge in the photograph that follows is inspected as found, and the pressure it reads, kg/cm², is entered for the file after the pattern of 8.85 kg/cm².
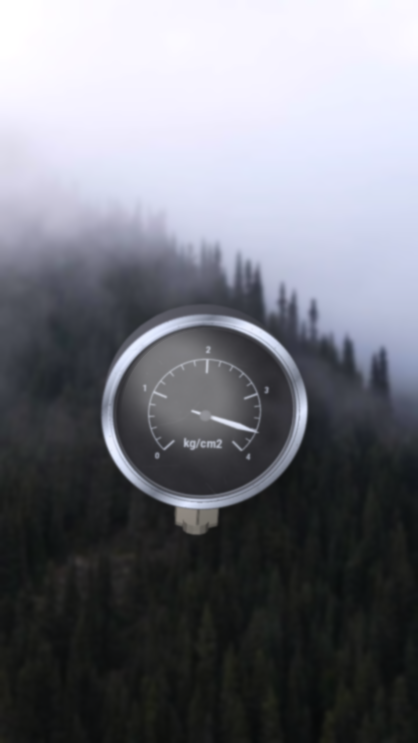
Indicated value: 3.6 kg/cm²
